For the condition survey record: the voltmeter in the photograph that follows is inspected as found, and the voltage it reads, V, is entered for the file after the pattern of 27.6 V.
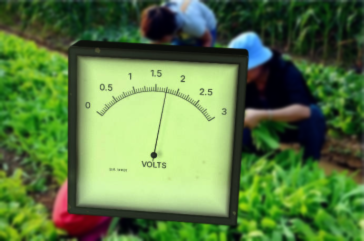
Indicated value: 1.75 V
